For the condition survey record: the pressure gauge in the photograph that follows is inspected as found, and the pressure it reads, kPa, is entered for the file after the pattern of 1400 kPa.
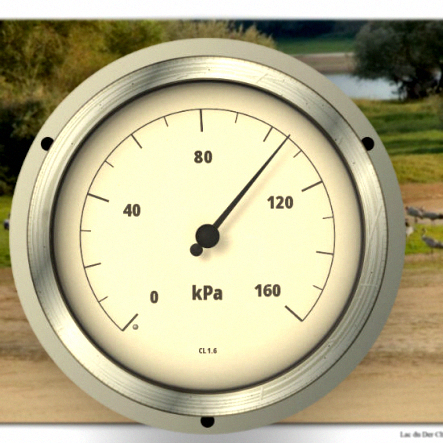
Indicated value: 105 kPa
